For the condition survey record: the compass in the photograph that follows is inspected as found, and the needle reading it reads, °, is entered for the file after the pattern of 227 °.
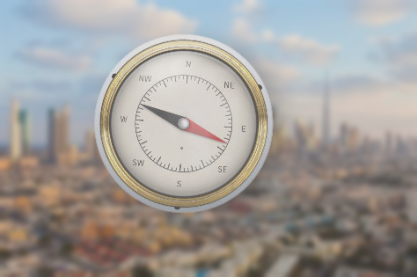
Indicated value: 110 °
